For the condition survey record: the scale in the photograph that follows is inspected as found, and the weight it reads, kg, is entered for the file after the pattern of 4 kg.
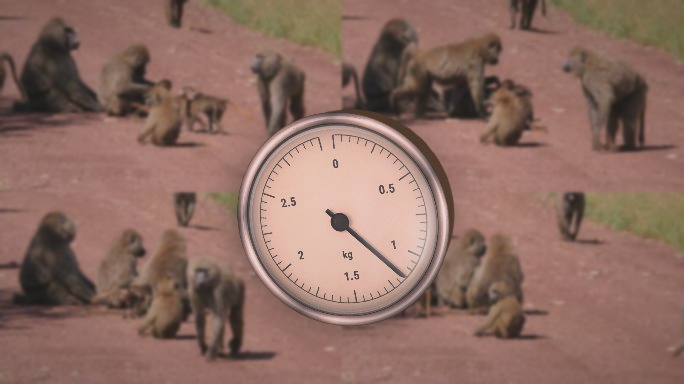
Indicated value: 1.15 kg
